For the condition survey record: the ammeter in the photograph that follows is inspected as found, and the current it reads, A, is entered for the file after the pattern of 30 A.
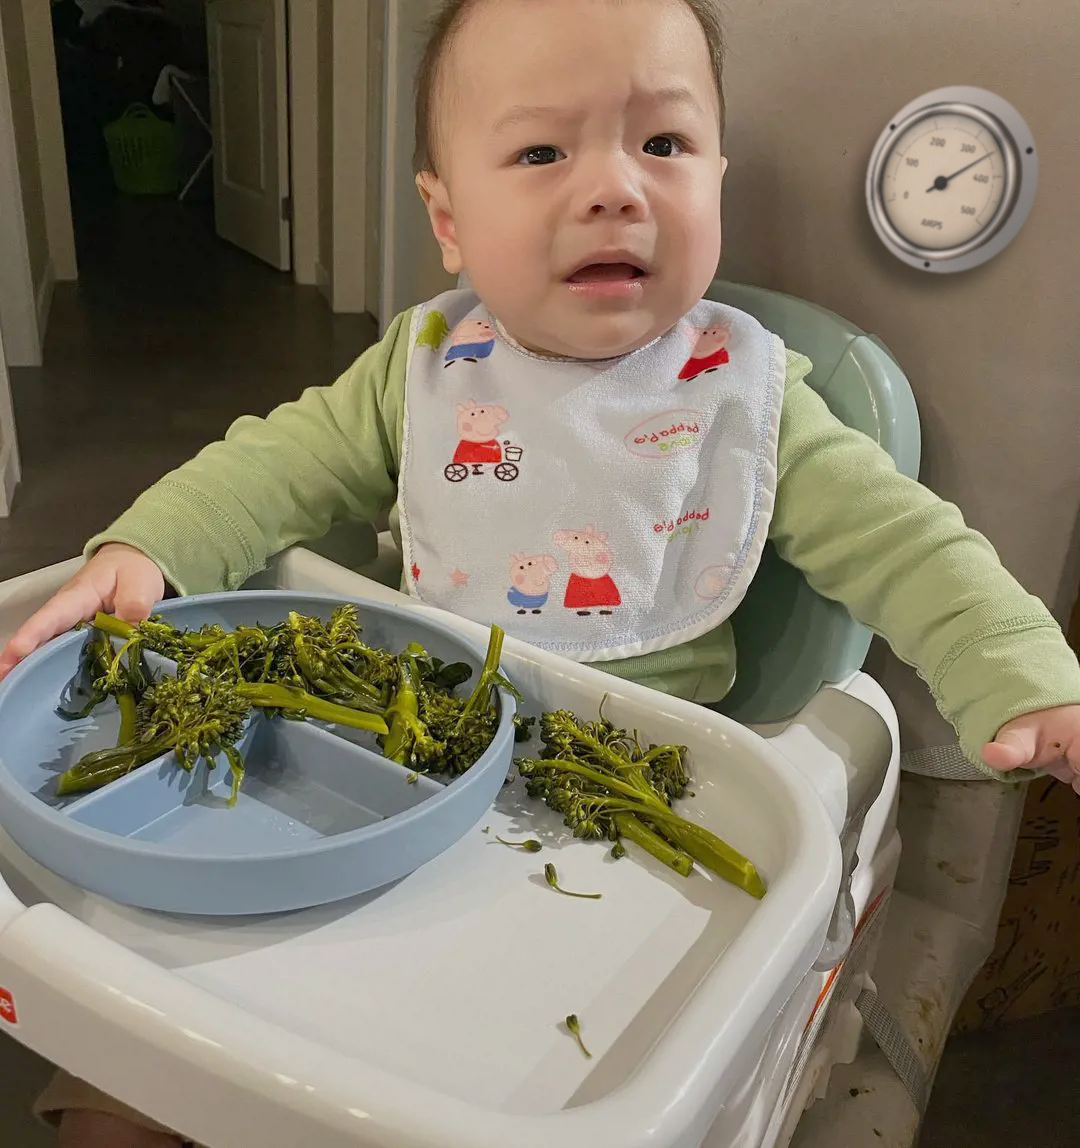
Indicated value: 350 A
